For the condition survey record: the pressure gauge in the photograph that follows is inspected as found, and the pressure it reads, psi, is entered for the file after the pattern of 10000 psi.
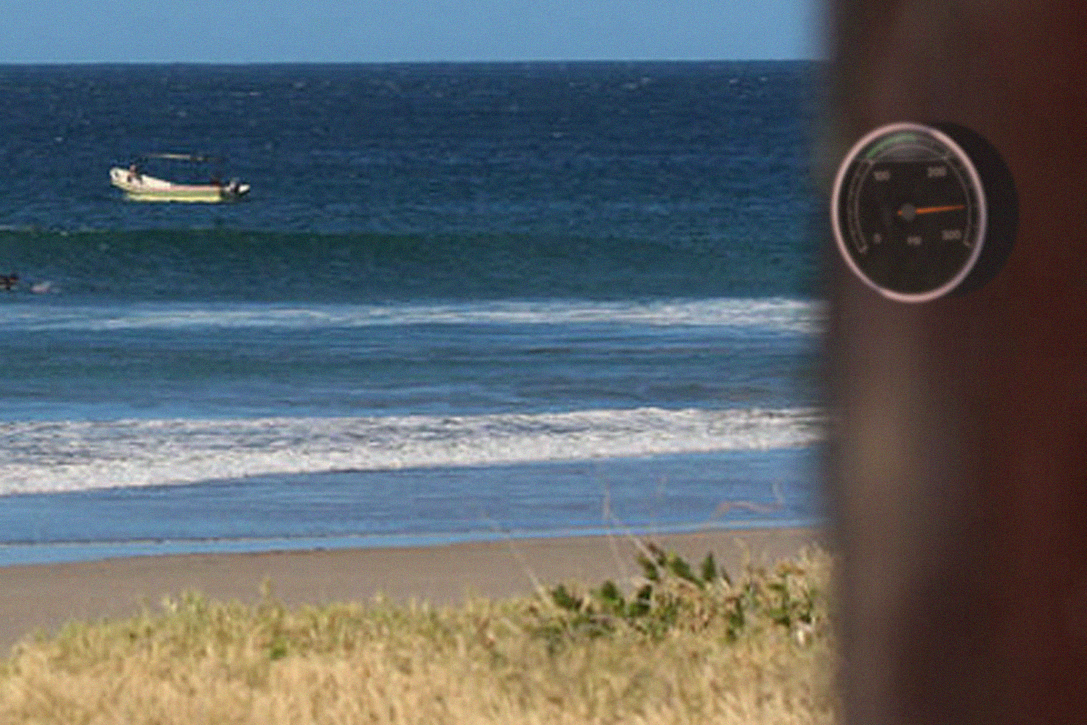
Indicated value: 260 psi
